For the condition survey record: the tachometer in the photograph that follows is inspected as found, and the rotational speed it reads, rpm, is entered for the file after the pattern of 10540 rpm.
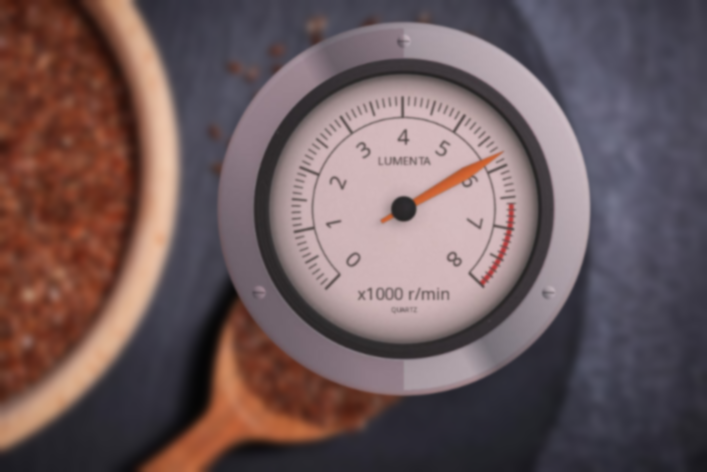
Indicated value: 5800 rpm
